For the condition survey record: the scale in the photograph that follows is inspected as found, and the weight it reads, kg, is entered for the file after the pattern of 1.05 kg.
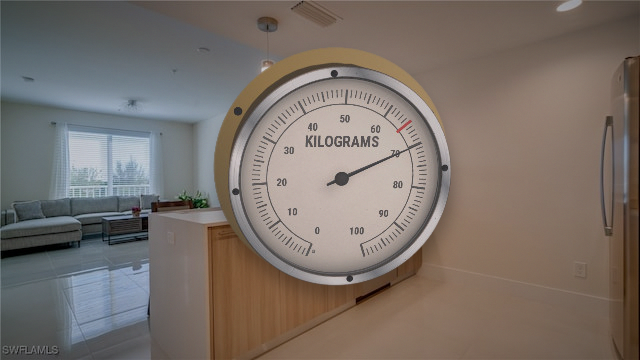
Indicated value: 70 kg
